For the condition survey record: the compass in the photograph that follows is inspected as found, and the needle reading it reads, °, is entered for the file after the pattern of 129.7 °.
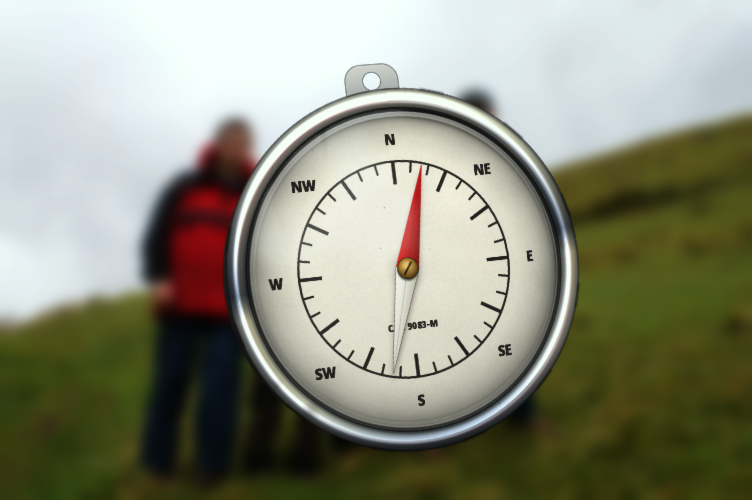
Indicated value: 15 °
